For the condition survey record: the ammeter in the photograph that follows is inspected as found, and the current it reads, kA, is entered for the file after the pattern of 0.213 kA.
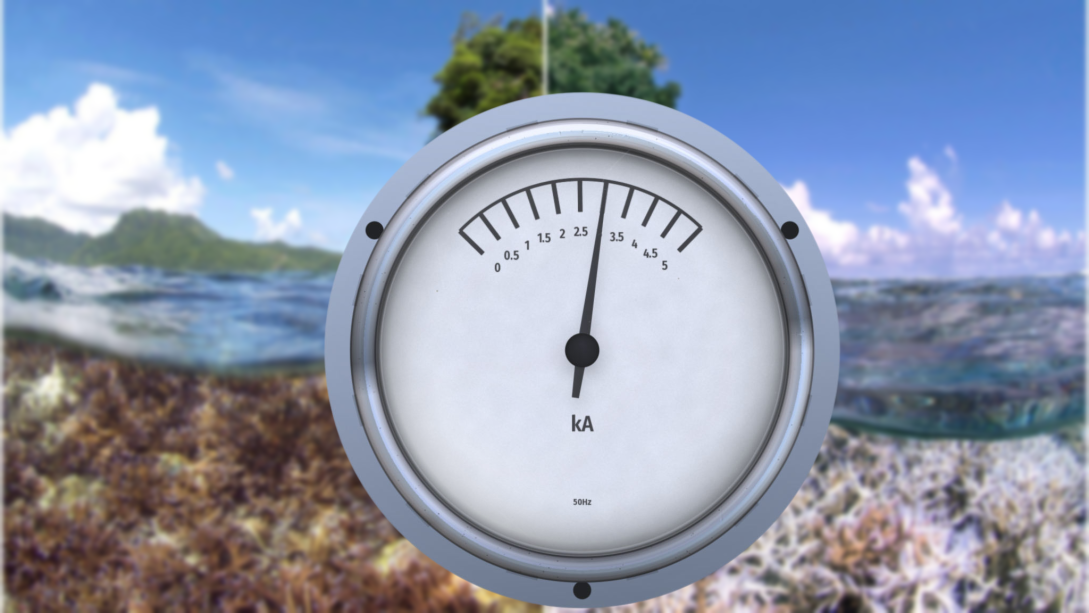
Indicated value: 3 kA
